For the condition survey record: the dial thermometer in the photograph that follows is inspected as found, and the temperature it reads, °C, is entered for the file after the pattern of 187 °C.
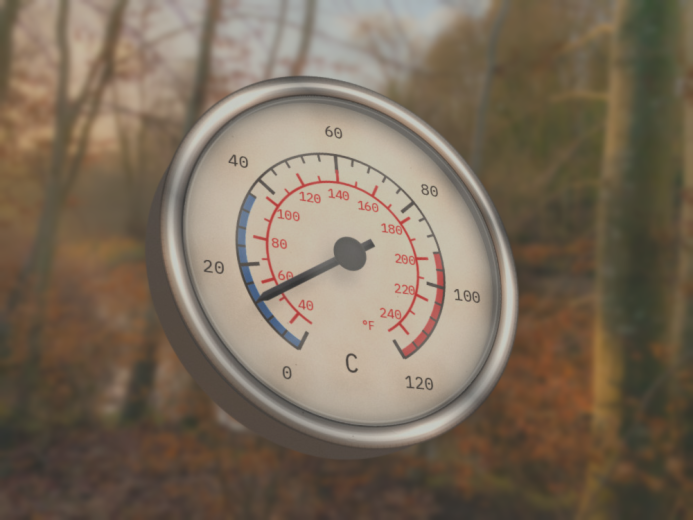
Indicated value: 12 °C
